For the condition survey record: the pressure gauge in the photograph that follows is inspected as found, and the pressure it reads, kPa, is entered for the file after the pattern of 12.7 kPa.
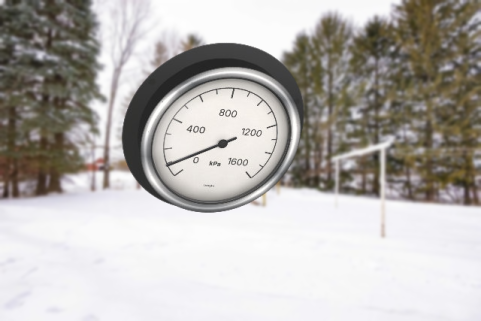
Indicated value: 100 kPa
